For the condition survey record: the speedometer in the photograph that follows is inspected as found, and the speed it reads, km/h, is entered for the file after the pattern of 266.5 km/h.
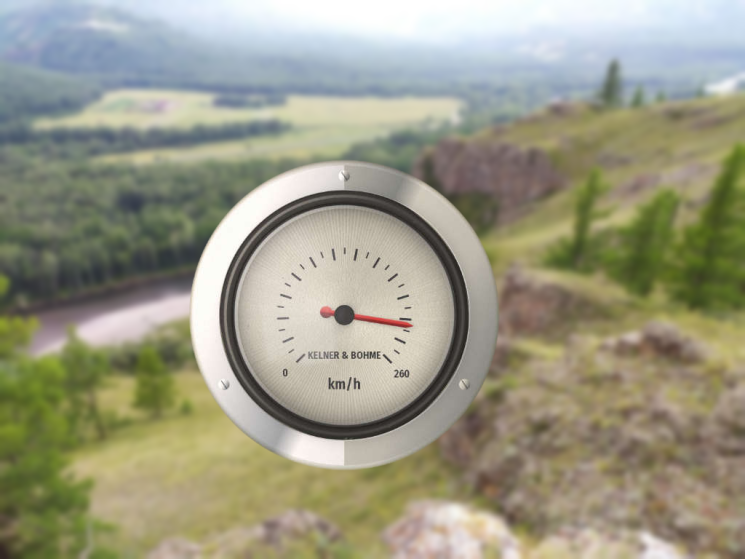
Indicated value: 225 km/h
